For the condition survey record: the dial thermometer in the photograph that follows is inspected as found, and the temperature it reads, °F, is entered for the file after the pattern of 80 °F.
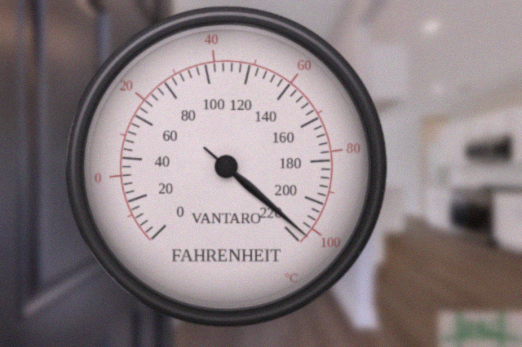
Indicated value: 216 °F
